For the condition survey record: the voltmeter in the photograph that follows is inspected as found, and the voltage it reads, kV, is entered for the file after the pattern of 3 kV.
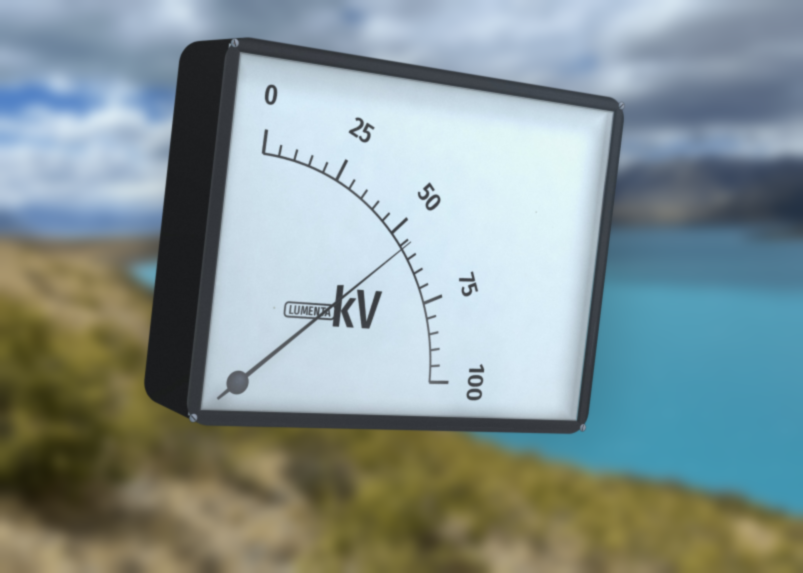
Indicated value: 55 kV
